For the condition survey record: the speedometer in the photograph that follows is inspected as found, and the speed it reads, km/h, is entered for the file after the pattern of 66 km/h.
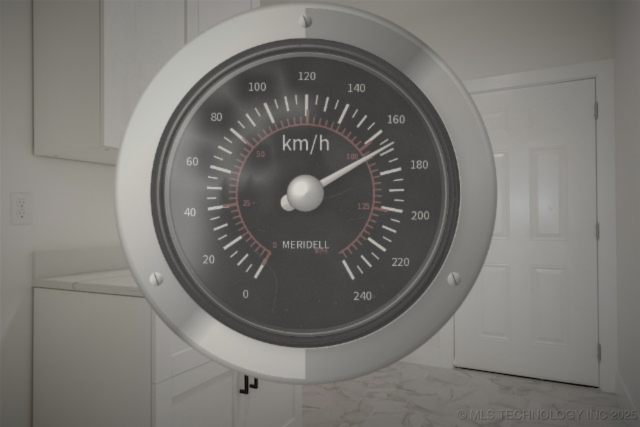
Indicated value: 167.5 km/h
